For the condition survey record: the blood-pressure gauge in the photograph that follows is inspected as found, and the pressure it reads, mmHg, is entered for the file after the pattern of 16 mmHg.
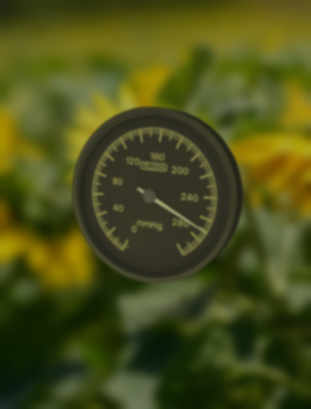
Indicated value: 270 mmHg
